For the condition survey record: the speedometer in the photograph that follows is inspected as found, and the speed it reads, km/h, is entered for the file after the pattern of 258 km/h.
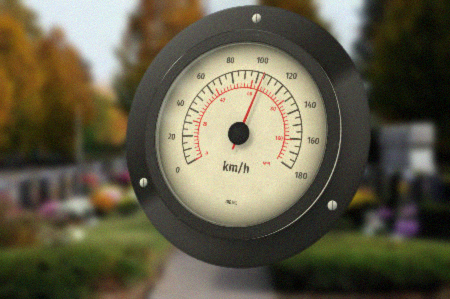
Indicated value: 105 km/h
